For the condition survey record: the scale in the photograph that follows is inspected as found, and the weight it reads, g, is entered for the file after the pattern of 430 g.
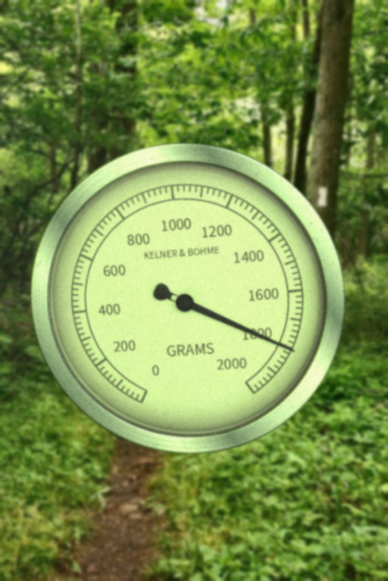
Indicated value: 1800 g
